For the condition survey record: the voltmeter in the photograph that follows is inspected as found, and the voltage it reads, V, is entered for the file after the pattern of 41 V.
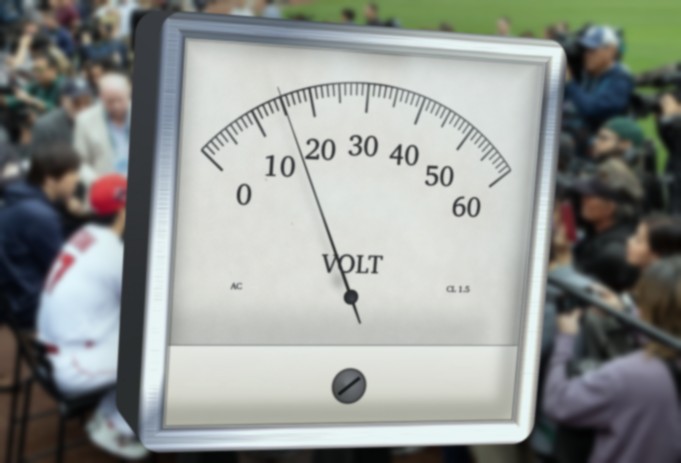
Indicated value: 15 V
